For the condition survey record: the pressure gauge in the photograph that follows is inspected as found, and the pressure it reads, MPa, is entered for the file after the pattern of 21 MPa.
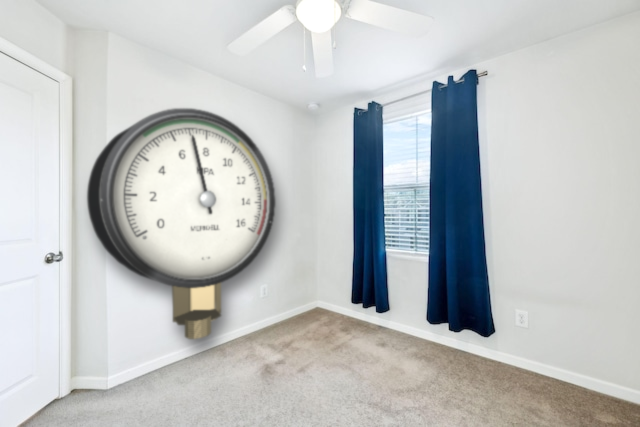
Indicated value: 7 MPa
